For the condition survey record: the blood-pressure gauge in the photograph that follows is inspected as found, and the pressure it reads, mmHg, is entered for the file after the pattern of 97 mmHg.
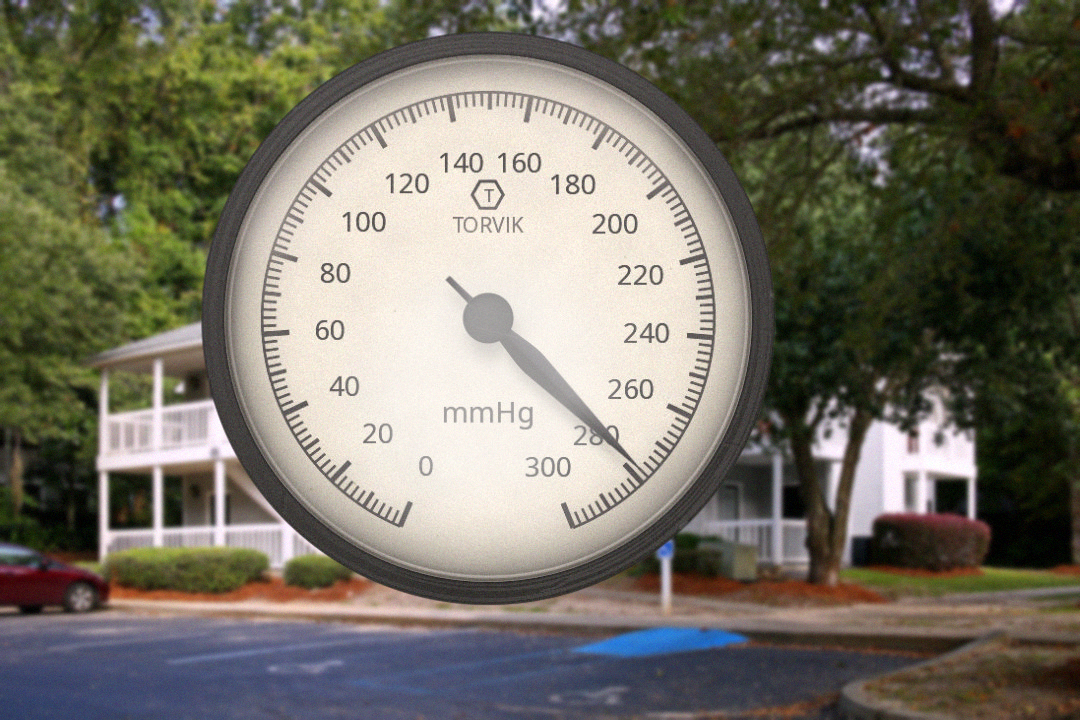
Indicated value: 278 mmHg
